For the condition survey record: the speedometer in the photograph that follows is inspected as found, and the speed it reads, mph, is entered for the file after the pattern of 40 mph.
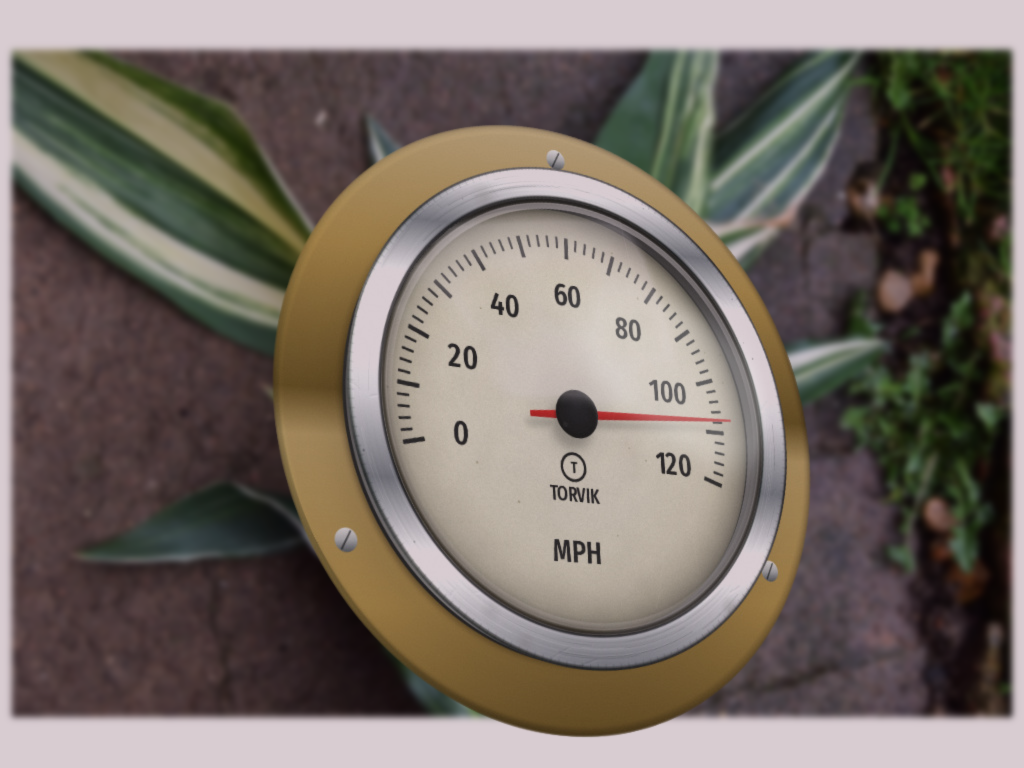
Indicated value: 108 mph
